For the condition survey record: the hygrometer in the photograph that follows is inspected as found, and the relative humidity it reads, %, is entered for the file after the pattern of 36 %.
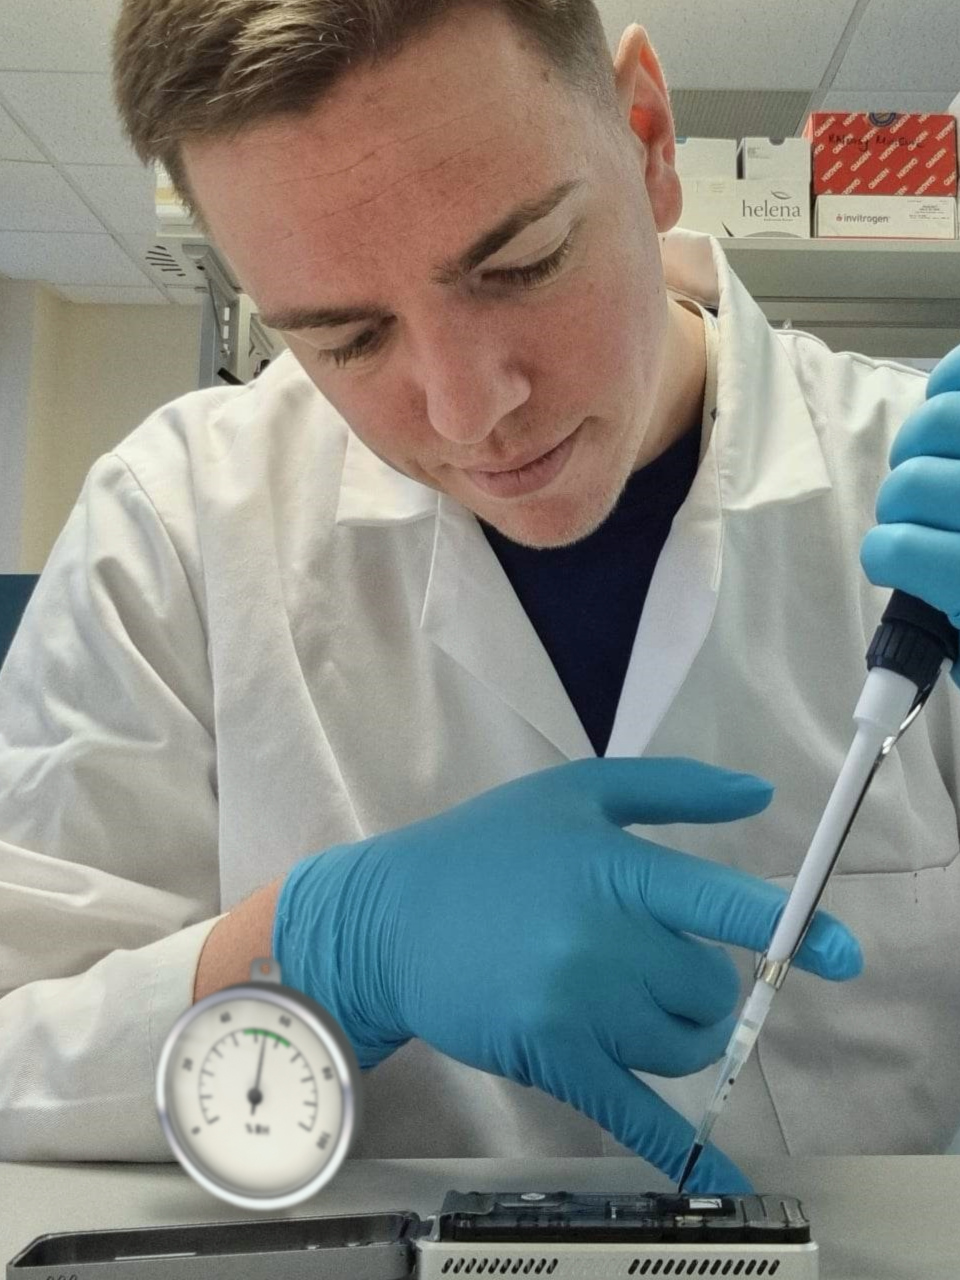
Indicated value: 55 %
